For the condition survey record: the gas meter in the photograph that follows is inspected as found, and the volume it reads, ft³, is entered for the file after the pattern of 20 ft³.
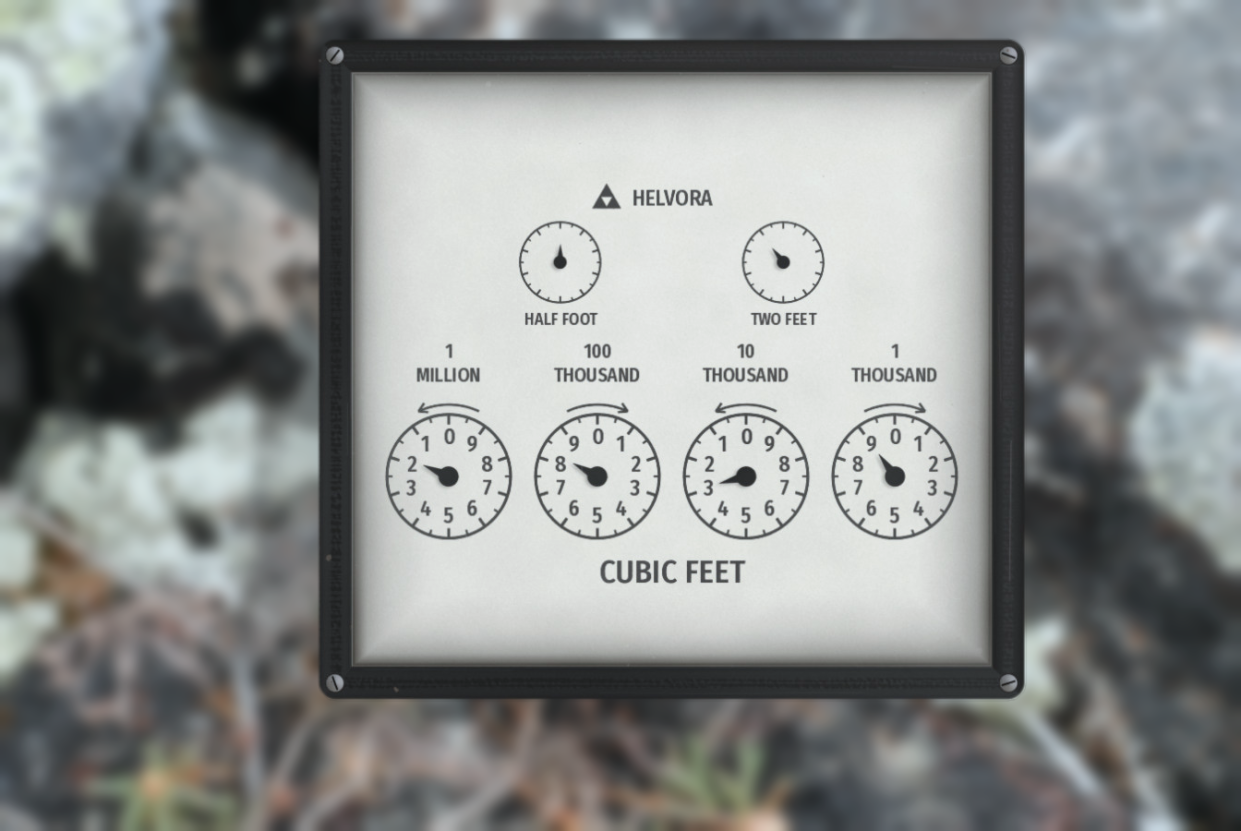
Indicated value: 182900 ft³
